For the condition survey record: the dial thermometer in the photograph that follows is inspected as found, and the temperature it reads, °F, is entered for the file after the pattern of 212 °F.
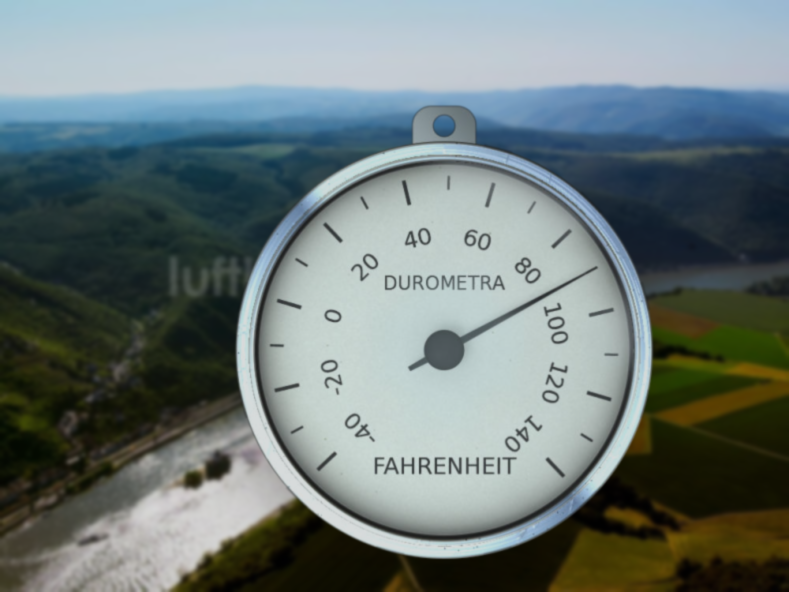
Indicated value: 90 °F
